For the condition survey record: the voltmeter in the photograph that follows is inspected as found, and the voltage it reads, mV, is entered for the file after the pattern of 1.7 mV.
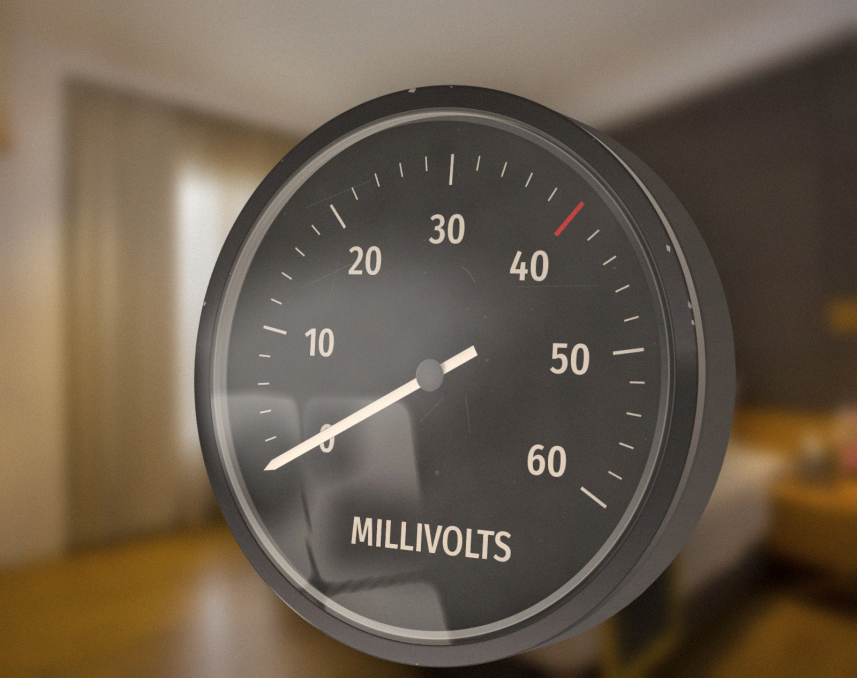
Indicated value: 0 mV
